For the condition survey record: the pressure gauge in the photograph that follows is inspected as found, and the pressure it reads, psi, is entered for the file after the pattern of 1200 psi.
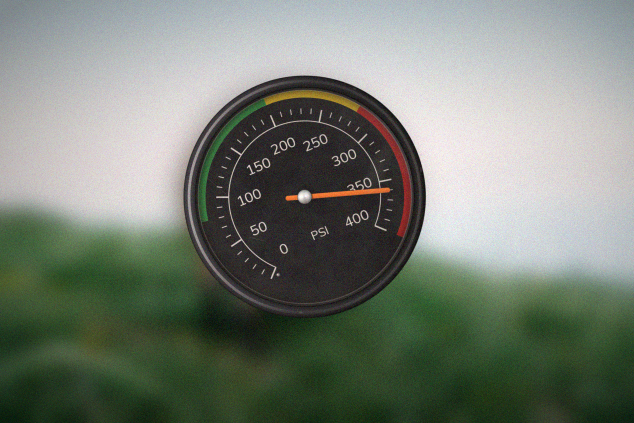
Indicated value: 360 psi
